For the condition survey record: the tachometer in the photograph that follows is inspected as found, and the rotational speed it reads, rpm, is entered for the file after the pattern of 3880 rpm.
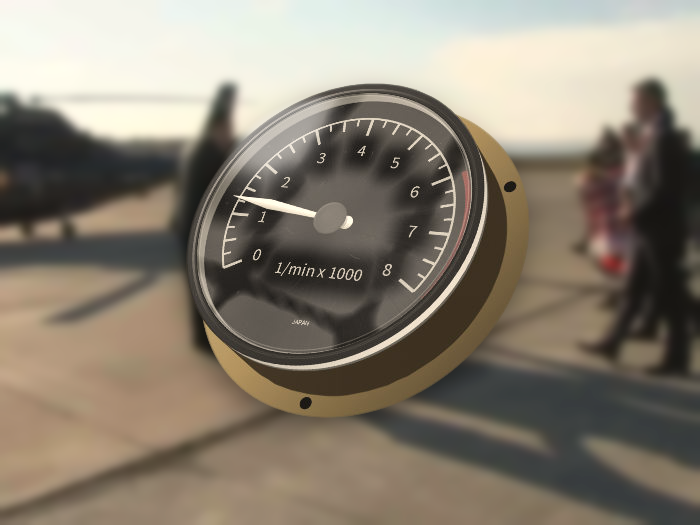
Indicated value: 1250 rpm
